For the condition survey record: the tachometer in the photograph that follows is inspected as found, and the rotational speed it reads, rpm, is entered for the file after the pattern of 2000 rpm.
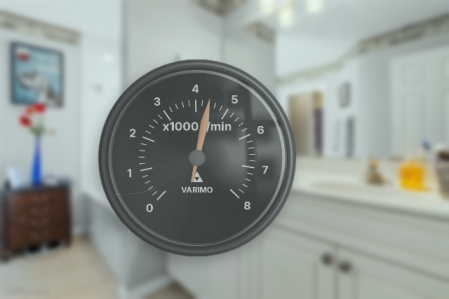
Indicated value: 4400 rpm
